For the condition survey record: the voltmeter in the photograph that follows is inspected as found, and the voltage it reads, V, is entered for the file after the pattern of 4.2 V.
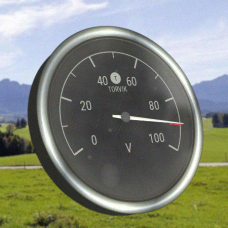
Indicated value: 90 V
